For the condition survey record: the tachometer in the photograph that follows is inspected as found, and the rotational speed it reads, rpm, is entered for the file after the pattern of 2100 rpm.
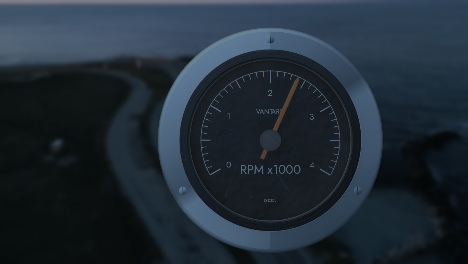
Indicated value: 2400 rpm
